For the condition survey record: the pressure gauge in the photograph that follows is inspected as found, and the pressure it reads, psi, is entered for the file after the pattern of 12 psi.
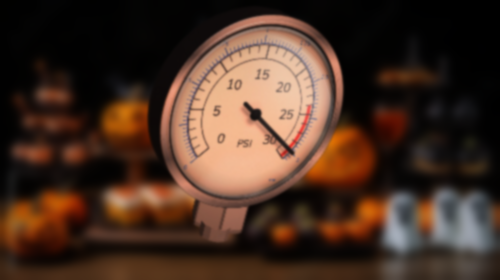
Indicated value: 29 psi
